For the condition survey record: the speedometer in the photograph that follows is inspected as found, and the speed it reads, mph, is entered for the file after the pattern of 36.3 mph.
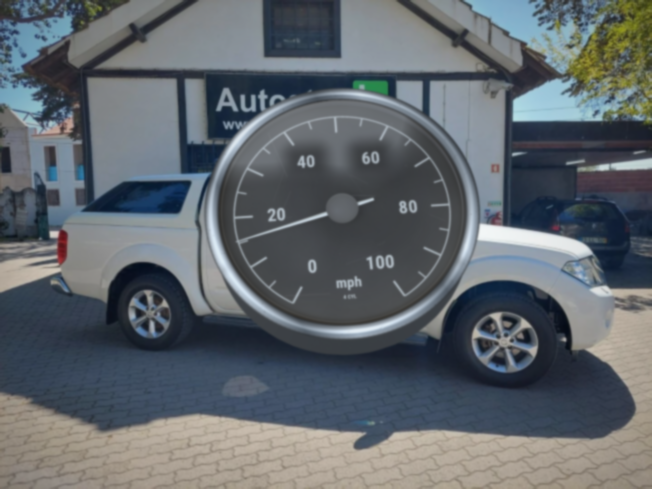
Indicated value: 15 mph
